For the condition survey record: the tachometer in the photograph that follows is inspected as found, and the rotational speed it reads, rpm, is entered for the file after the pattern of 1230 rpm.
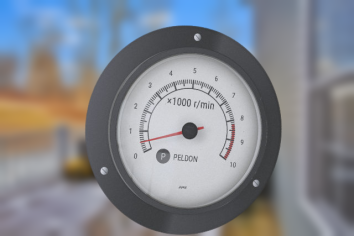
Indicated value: 500 rpm
